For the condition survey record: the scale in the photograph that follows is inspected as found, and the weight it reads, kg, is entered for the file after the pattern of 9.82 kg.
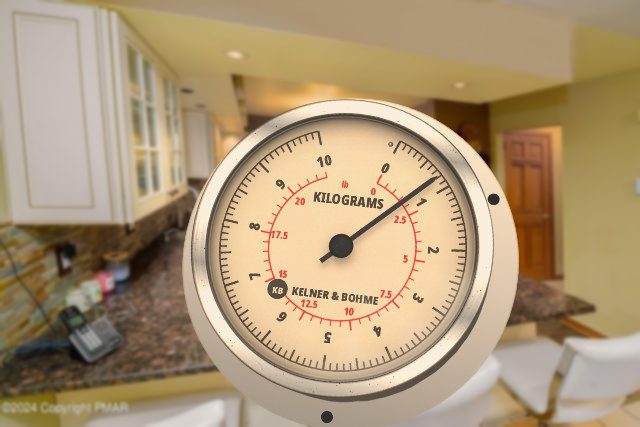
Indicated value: 0.8 kg
